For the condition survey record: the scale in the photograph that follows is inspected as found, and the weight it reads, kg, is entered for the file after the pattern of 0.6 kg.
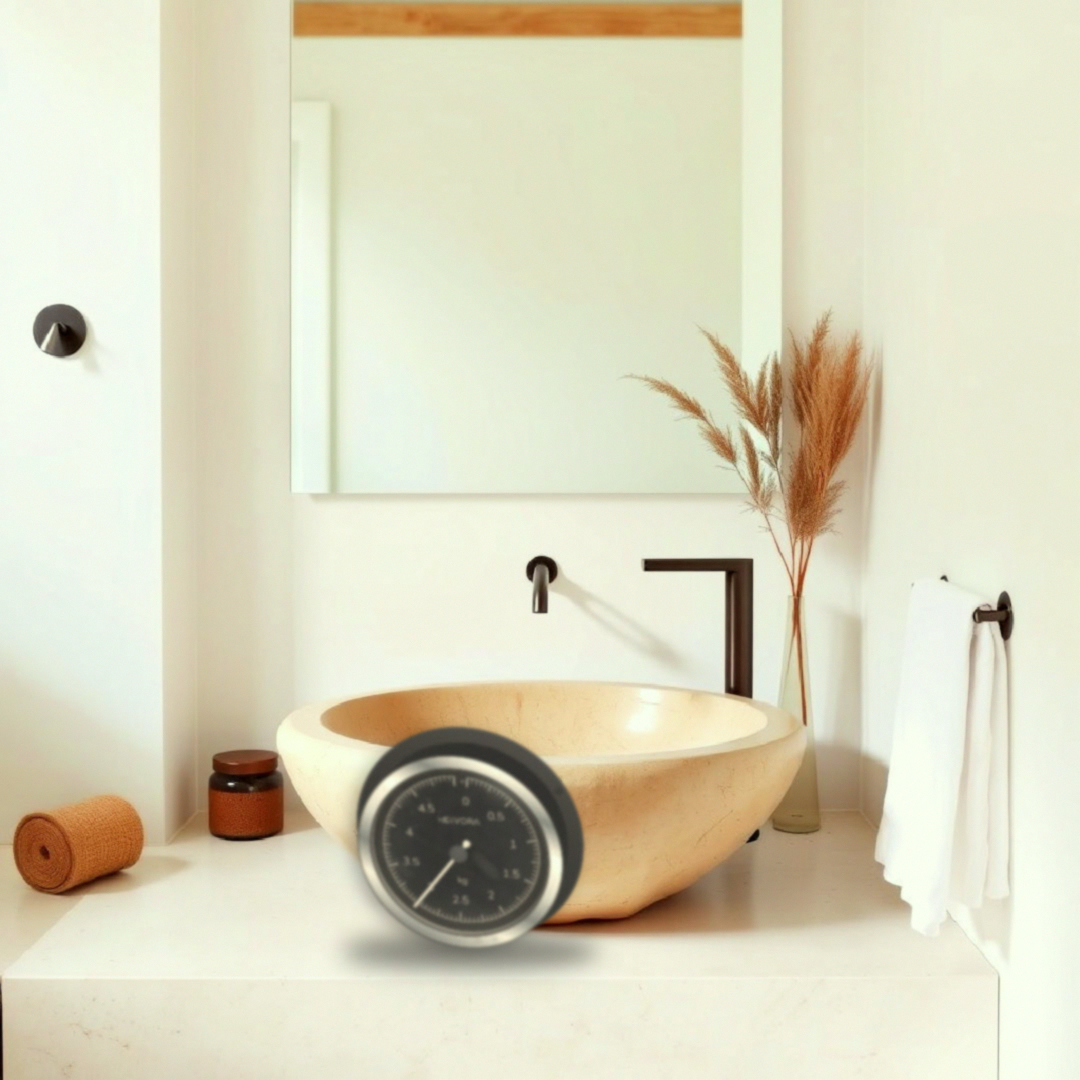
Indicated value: 3 kg
